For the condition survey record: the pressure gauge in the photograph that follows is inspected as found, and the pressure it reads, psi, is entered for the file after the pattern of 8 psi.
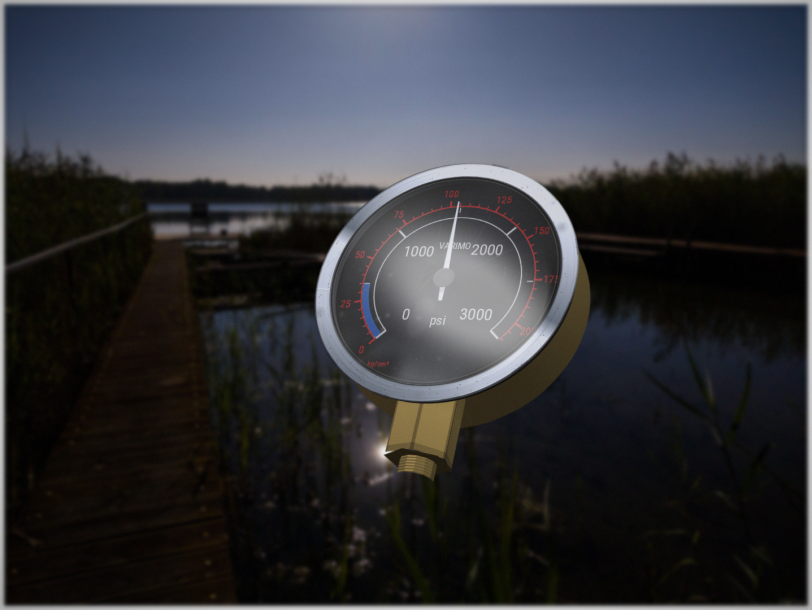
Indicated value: 1500 psi
